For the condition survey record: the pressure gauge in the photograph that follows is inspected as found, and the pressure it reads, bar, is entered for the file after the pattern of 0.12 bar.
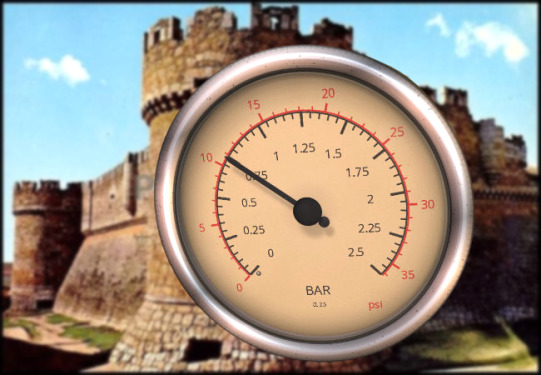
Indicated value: 0.75 bar
